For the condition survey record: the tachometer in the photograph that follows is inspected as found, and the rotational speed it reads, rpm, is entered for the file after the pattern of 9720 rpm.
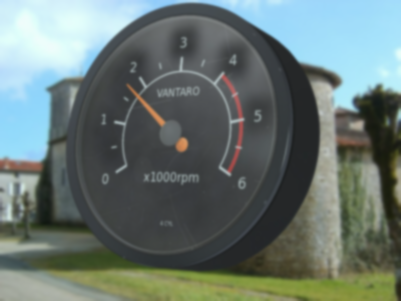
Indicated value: 1750 rpm
